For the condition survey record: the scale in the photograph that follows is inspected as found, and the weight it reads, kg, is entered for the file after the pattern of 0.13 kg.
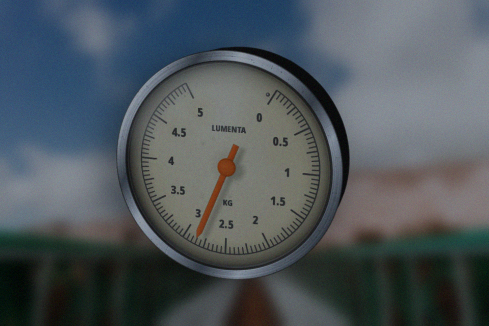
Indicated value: 2.85 kg
